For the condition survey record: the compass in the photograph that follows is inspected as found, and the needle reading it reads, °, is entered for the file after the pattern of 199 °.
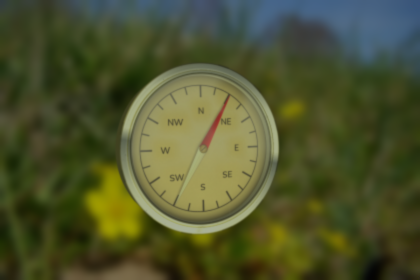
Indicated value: 30 °
